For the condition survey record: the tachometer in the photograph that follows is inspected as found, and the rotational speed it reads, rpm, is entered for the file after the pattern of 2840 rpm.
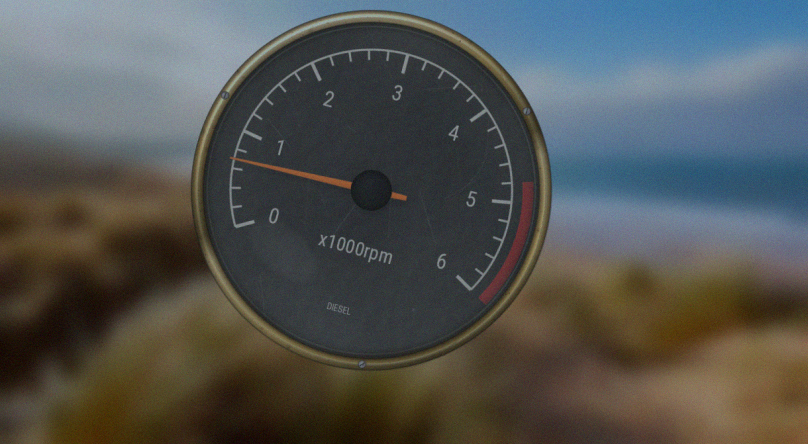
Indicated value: 700 rpm
